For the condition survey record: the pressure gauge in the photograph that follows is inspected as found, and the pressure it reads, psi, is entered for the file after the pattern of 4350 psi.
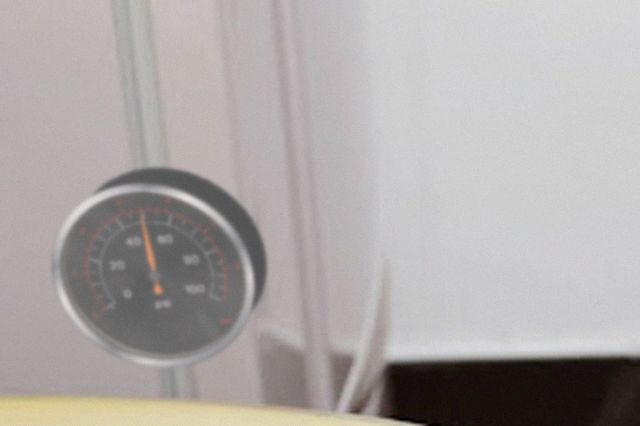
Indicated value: 50 psi
